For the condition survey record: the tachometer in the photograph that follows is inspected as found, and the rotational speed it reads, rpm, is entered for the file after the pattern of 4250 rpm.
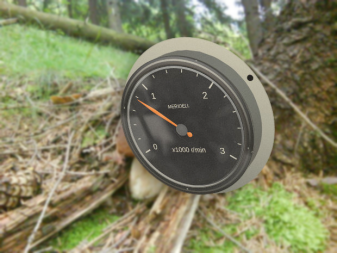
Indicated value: 800 rpm
